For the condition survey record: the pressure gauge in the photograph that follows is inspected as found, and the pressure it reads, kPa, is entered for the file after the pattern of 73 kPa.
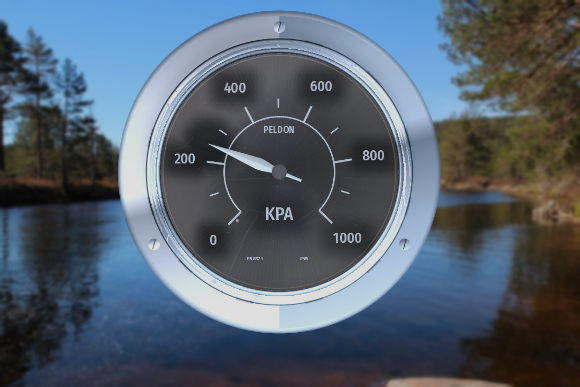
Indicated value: 250 kPa
